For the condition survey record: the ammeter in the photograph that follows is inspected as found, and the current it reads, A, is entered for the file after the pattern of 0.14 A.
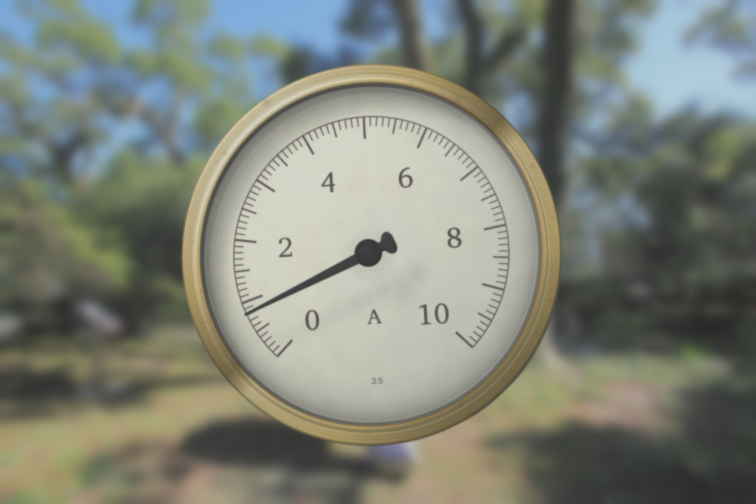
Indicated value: 0.8 A
